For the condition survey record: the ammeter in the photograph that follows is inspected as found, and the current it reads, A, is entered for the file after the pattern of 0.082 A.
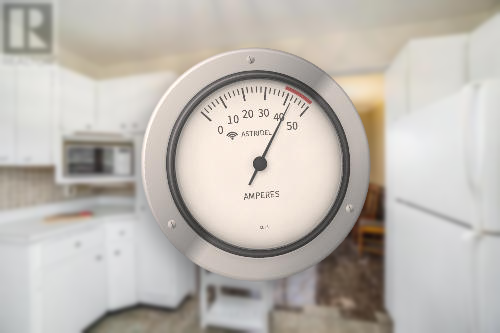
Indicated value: 42 A
